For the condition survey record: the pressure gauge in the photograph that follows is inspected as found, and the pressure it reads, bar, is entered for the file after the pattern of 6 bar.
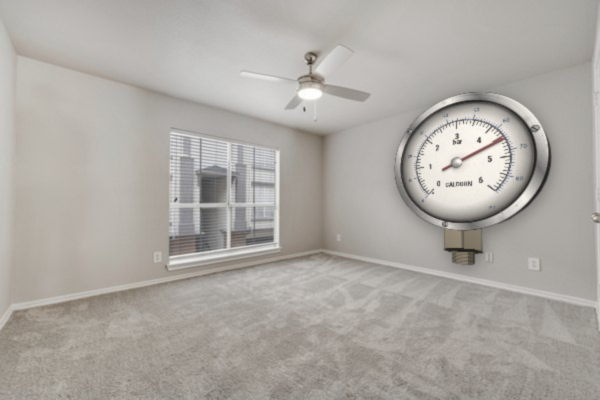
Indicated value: 4.5 bar
